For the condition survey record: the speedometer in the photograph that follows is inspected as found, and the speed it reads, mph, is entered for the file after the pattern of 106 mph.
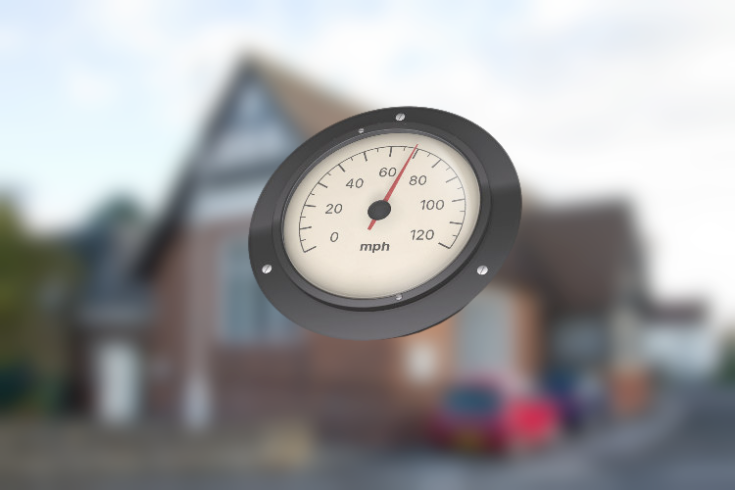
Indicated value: 70 mph
